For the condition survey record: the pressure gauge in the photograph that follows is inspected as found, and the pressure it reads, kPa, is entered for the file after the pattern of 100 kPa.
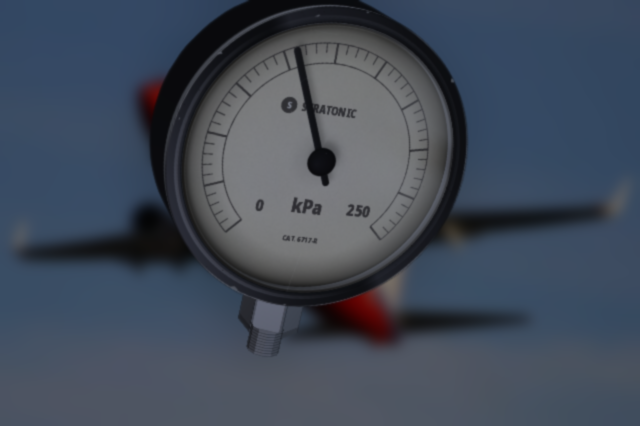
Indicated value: 105 kPa
